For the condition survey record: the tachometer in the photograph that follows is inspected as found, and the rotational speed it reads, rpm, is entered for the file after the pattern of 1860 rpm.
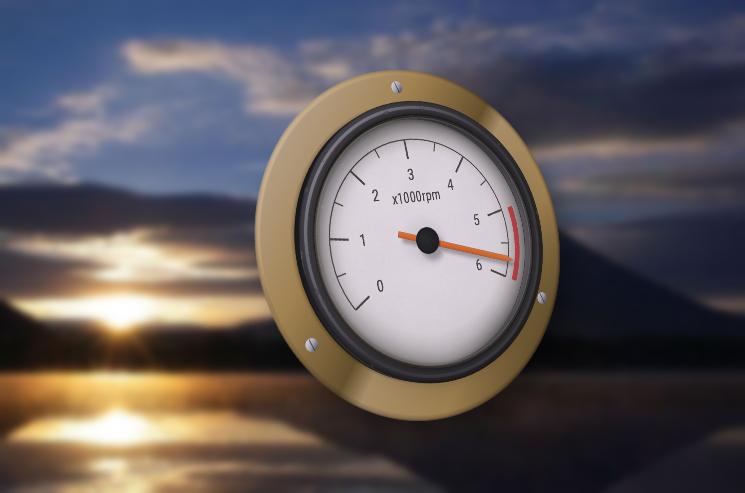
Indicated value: 5750 rpm
